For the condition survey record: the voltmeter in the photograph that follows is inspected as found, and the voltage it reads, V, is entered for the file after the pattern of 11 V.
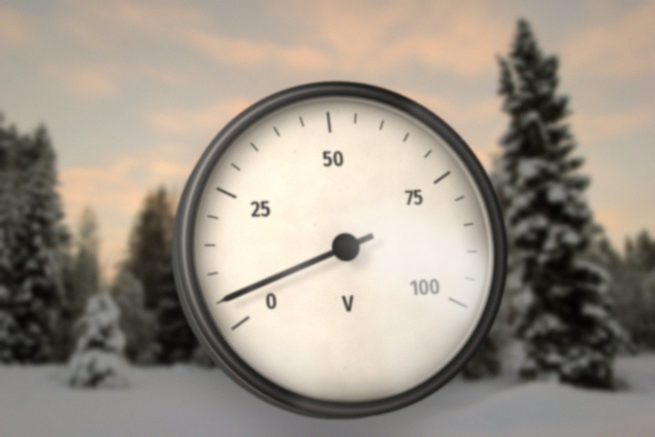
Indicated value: 5 V
